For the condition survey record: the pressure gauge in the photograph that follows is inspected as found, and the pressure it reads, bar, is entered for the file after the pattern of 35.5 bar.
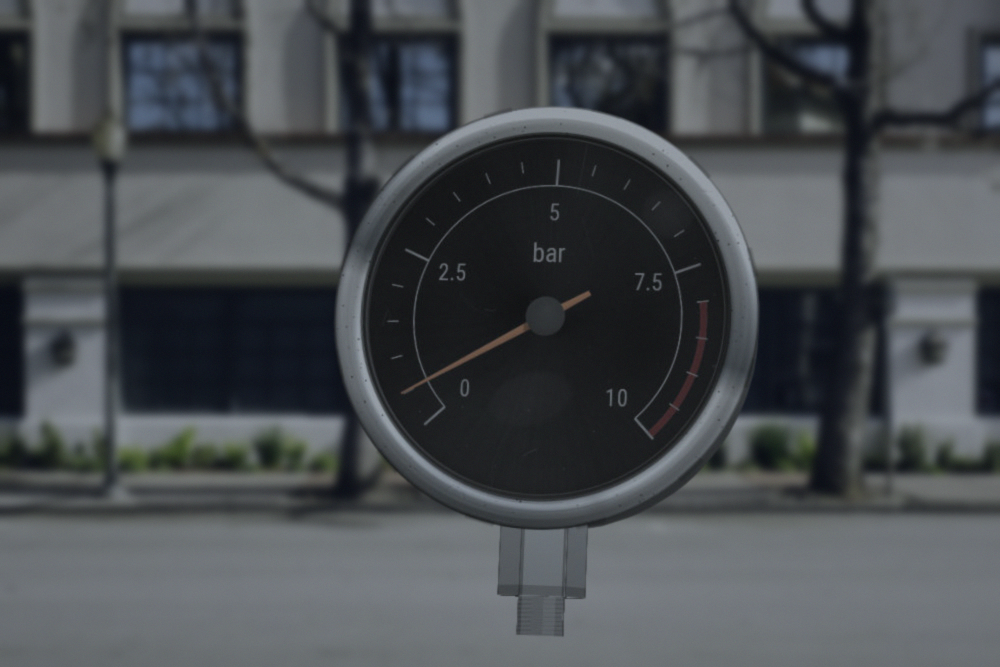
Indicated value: 0.5 bar
